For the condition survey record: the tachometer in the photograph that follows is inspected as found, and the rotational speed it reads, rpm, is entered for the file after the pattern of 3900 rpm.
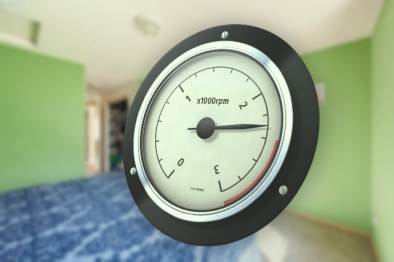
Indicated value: 2300 rpm
